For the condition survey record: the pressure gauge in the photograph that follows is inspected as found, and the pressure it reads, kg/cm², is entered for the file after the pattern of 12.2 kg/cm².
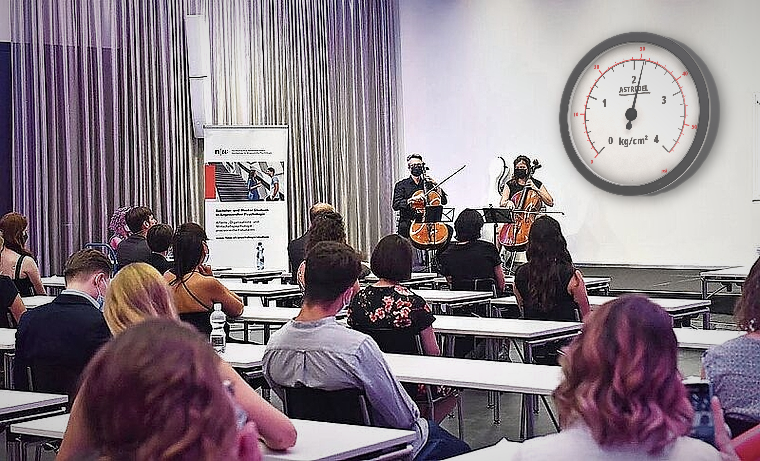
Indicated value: 2.2 kg/cm²
